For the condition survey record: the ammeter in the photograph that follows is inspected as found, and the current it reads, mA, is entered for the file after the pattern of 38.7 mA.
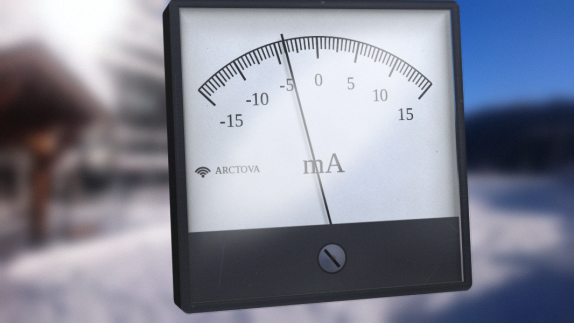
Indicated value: -4 mA
